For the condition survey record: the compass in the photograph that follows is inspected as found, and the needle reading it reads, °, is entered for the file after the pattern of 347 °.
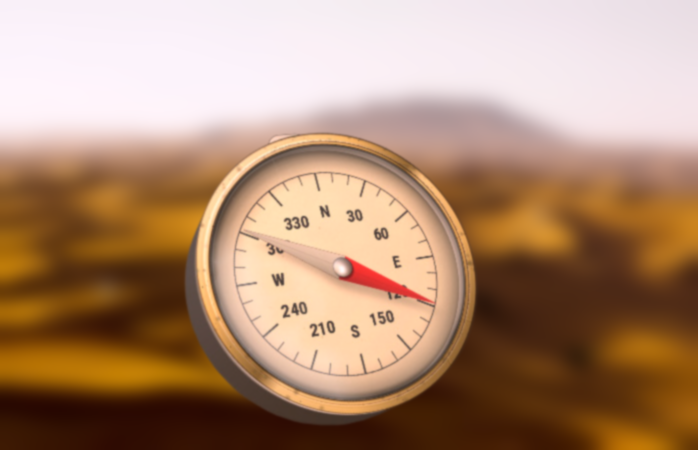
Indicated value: 120 °
